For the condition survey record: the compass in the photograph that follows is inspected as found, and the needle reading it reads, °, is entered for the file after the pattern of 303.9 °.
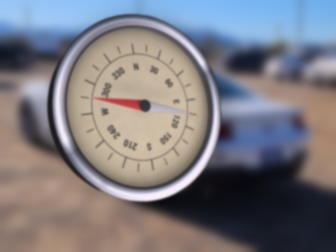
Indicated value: 285 °
